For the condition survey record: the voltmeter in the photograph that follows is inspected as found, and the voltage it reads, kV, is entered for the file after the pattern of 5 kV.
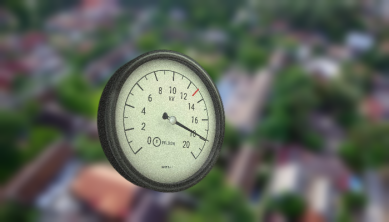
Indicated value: 18 kV
